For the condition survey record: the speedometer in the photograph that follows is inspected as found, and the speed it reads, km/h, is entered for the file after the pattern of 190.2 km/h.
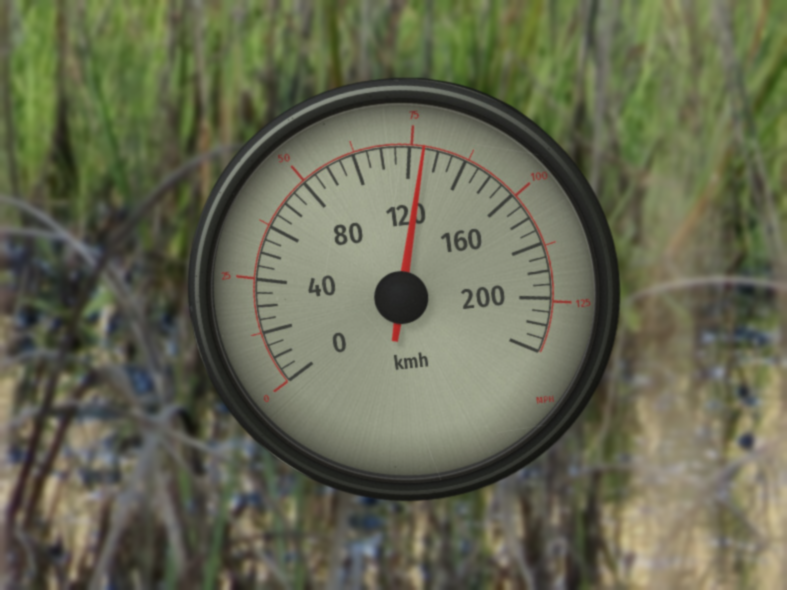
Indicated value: 125 km/h
